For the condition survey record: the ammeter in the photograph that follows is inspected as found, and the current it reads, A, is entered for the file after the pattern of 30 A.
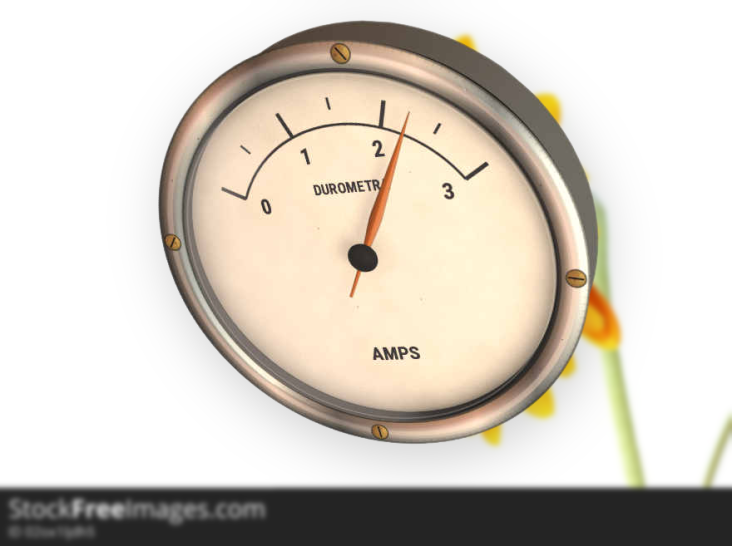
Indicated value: 2.25 A
